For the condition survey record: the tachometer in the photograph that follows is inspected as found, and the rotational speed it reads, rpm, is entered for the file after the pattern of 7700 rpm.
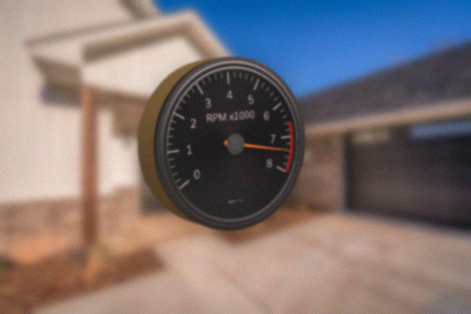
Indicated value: 7400 rpm
